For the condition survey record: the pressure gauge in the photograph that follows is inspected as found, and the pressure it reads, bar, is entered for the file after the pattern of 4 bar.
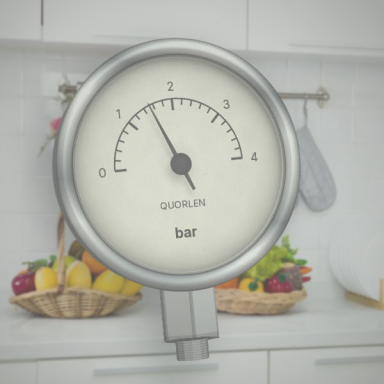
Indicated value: 1.5 bar
